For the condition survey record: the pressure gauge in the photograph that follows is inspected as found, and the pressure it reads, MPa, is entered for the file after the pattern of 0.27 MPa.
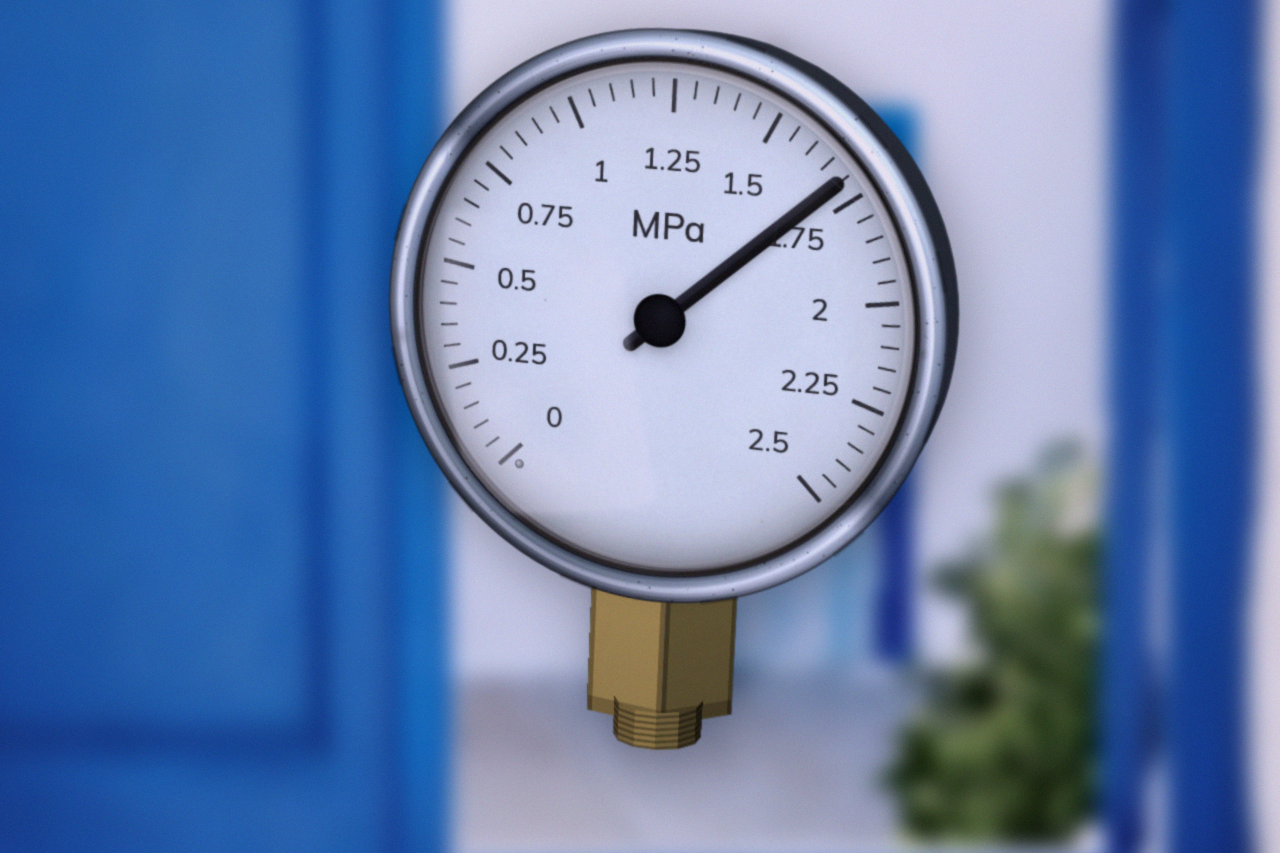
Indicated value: 1.7 MPa
